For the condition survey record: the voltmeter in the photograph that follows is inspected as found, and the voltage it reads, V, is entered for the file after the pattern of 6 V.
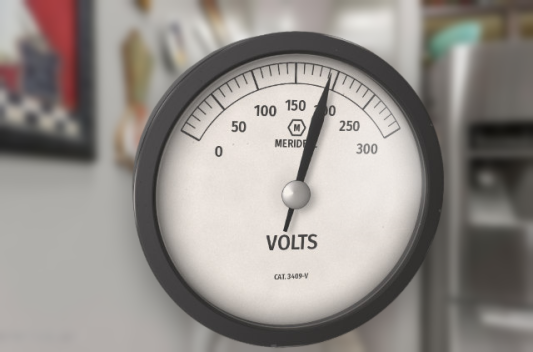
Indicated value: 190 V
